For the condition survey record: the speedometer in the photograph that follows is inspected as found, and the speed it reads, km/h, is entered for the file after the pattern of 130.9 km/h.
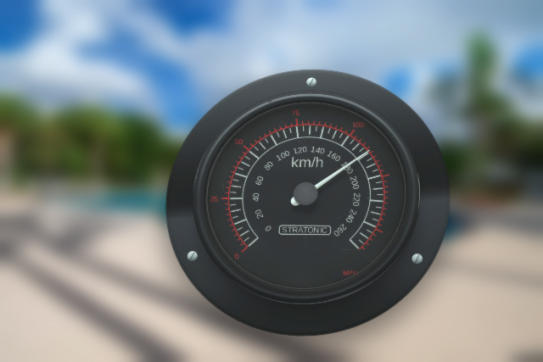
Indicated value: 180 km/h
